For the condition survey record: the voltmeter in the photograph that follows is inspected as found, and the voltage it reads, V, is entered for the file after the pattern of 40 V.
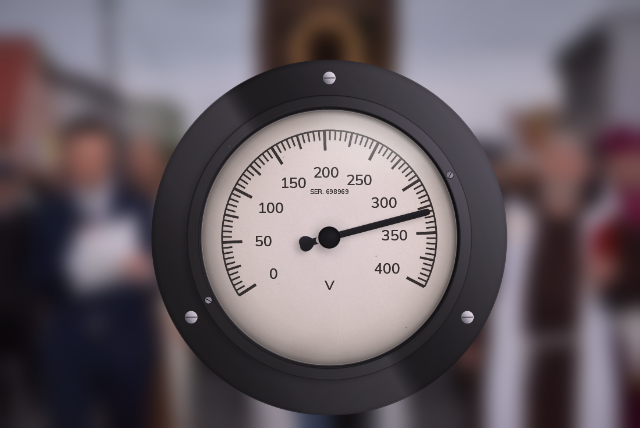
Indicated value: 330 V
